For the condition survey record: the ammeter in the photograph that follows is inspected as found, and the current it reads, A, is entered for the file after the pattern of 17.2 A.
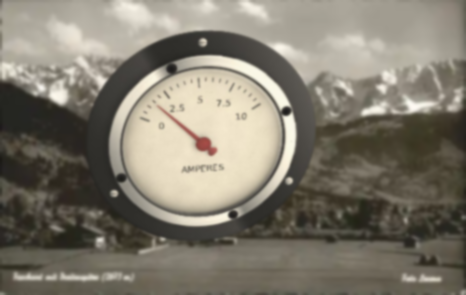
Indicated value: 1.5 A
